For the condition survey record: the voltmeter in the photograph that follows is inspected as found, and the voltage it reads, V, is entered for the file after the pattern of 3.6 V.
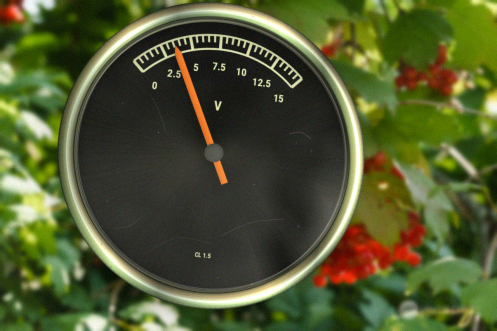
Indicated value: 3.5 V
